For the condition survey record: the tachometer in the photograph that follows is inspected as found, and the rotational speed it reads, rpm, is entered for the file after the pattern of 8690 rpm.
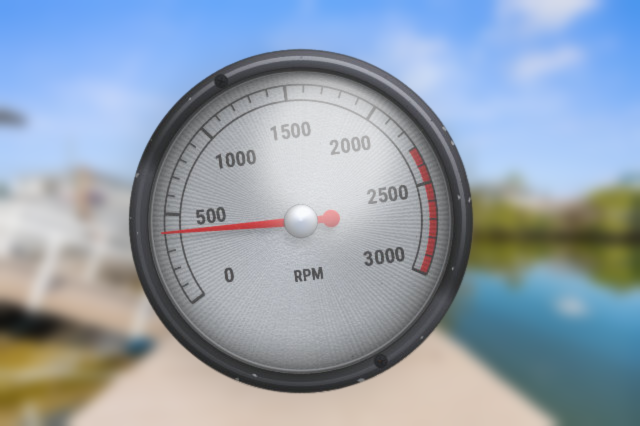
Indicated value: 400 rpm
